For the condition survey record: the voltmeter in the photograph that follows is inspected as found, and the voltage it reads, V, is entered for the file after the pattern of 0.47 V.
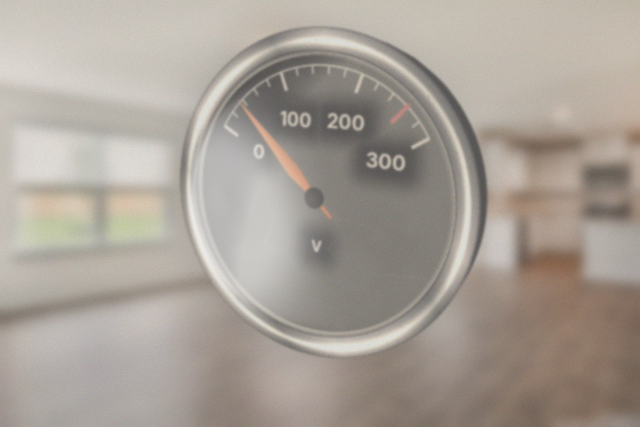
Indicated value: 40 V
